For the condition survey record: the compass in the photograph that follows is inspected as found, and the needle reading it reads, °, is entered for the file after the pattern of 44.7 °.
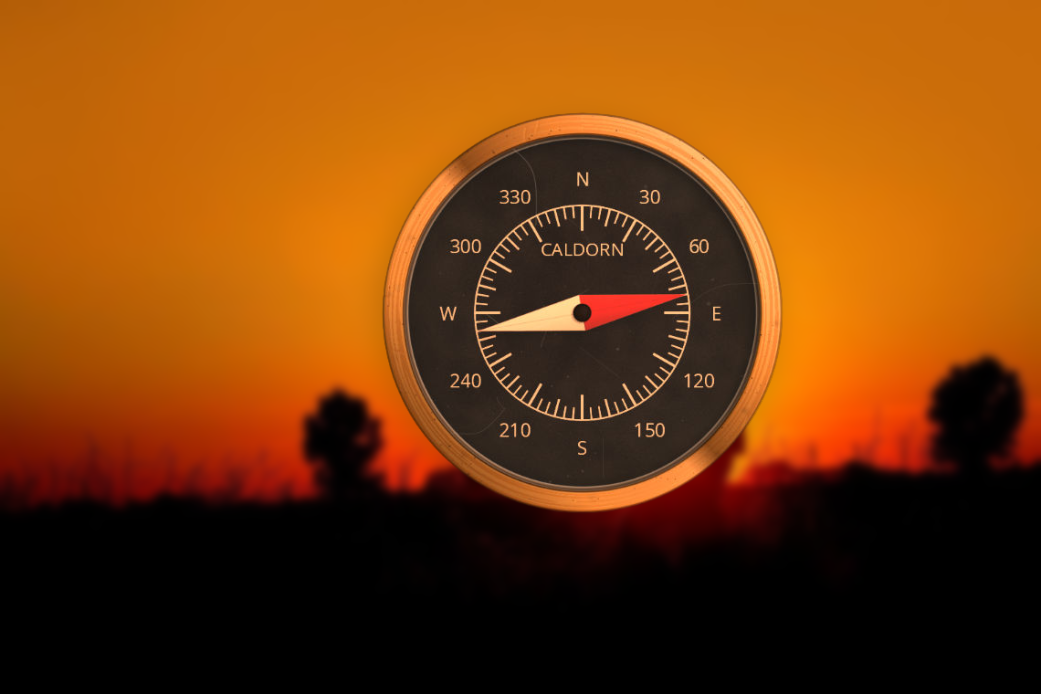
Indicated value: 80 °
